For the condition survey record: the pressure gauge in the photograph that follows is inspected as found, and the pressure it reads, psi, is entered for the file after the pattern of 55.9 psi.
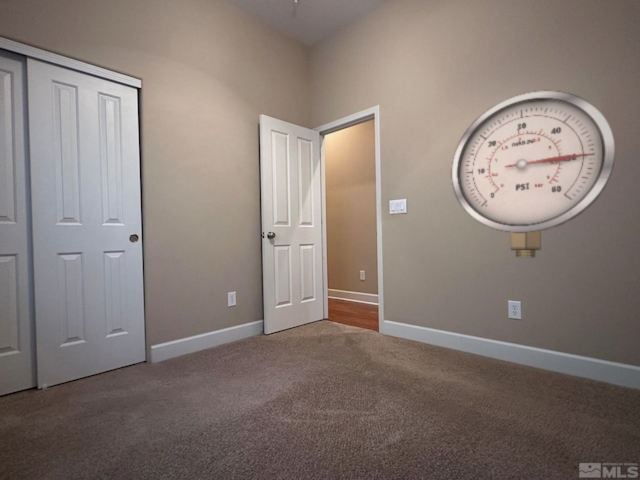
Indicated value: 50 psi
